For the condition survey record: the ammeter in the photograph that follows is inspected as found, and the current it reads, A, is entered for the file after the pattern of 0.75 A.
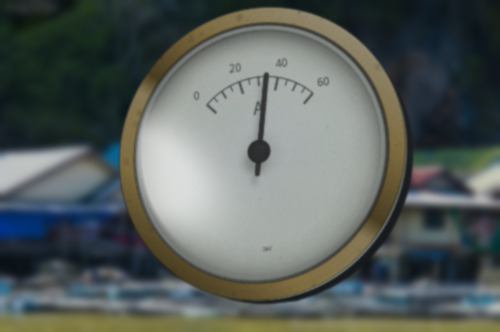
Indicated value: 35 A
